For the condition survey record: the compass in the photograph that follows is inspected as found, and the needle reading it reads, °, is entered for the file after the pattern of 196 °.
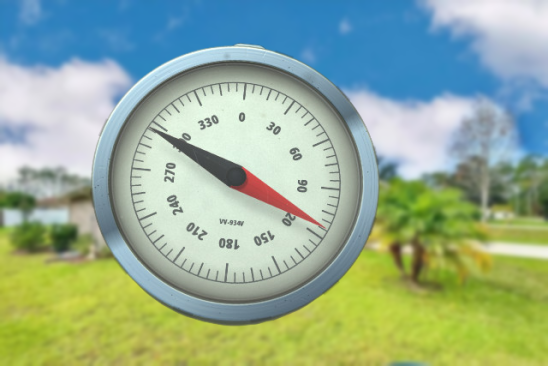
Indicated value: 115 °
